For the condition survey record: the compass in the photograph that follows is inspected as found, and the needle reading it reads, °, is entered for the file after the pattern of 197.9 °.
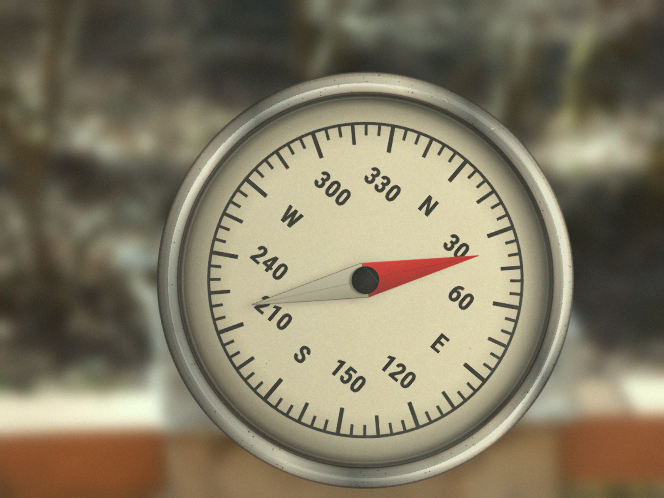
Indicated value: 37.5 °
